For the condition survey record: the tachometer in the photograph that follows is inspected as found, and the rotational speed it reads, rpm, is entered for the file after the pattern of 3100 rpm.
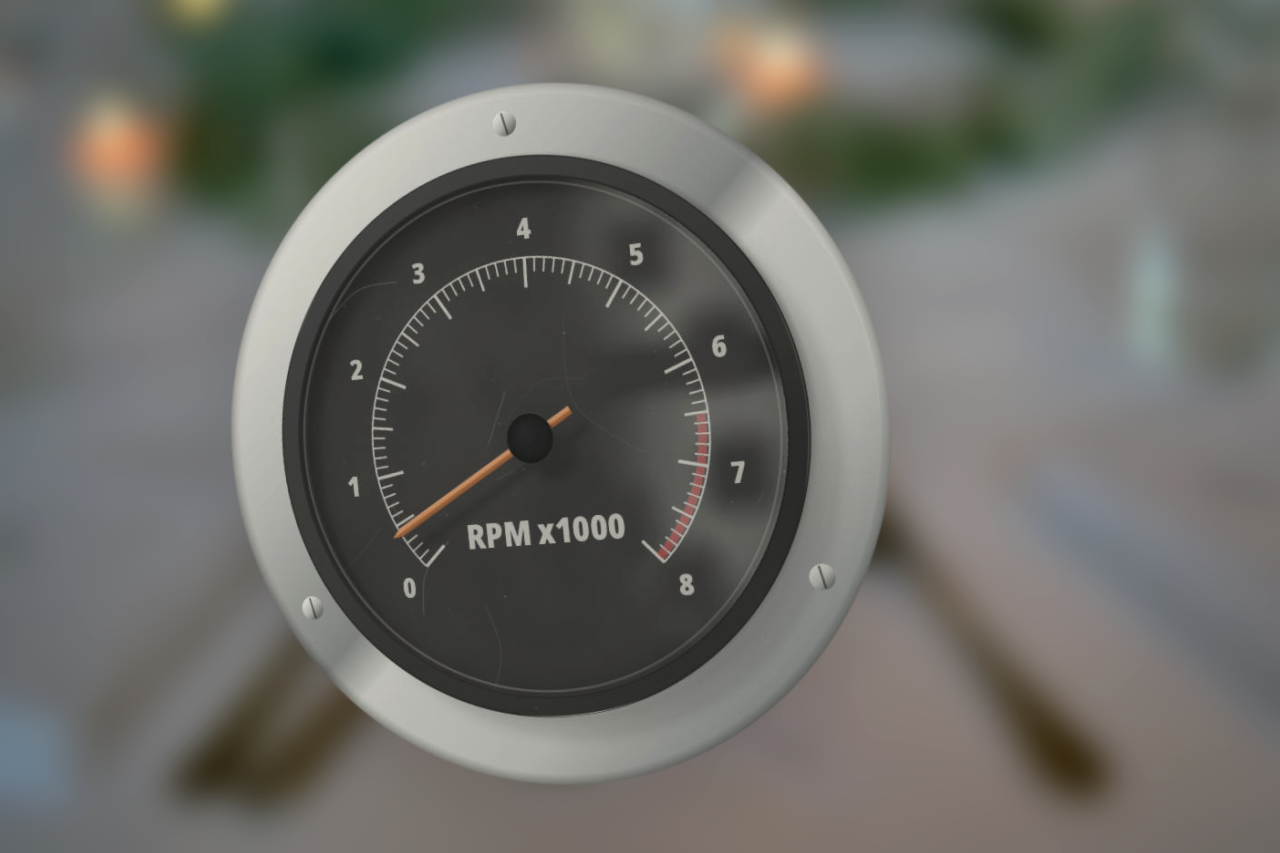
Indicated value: 400 rpm
